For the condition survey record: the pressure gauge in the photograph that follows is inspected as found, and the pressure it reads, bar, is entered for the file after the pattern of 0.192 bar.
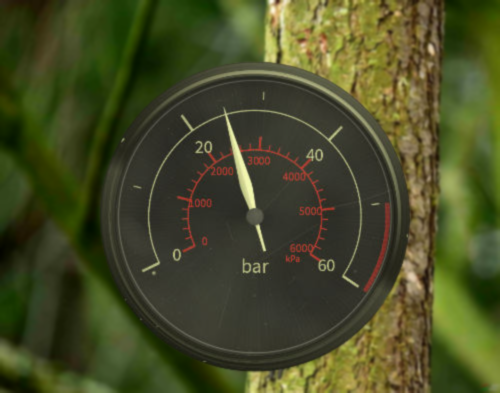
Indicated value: 25 bar
